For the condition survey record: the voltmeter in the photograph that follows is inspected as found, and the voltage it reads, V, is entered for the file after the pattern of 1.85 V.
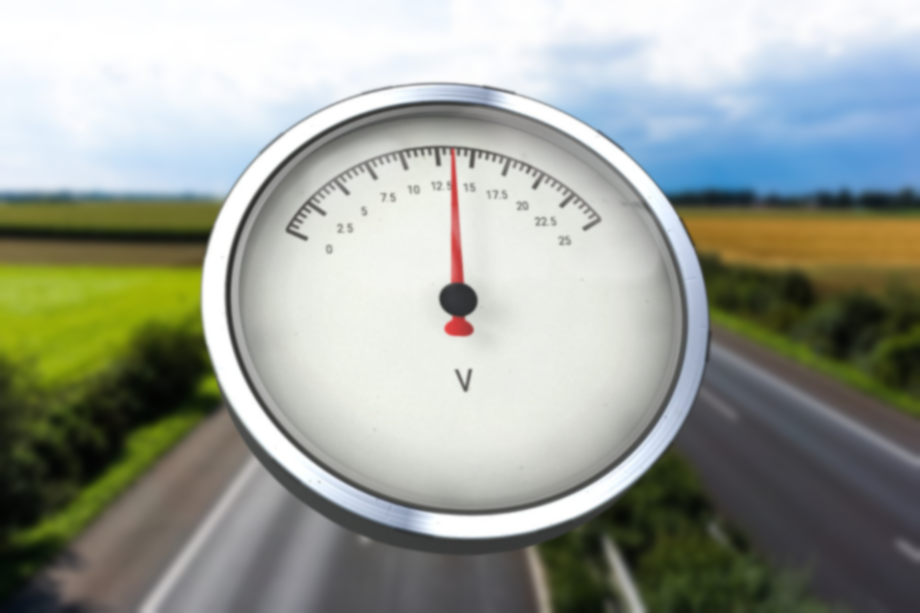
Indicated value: 13.5 V
